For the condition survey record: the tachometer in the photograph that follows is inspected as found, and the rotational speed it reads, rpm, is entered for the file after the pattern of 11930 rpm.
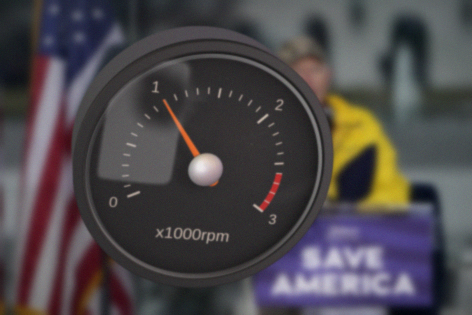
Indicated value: 1000 rpm
